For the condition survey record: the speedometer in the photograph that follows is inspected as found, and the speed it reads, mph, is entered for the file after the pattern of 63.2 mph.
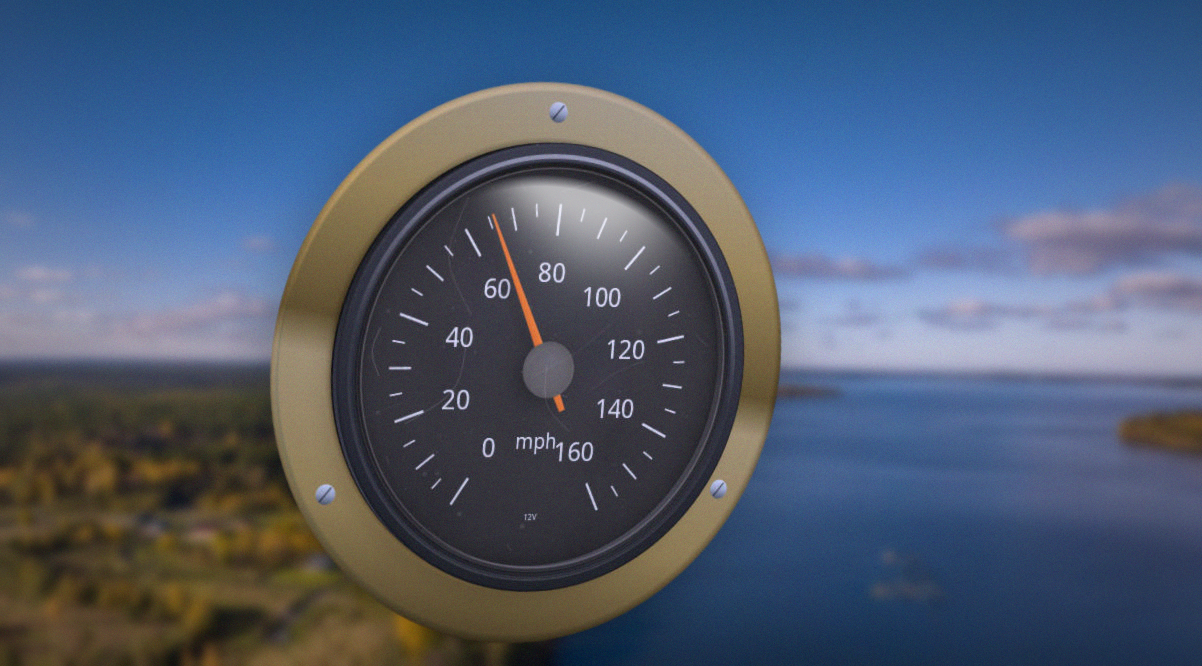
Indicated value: 65 mph
